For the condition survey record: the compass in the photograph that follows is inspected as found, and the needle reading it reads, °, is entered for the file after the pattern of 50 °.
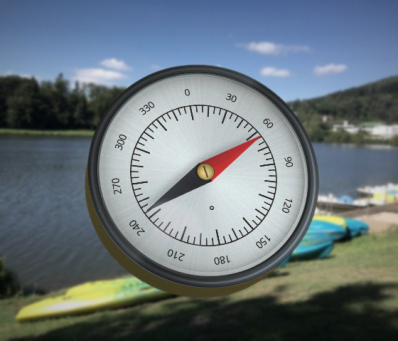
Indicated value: 65 °
